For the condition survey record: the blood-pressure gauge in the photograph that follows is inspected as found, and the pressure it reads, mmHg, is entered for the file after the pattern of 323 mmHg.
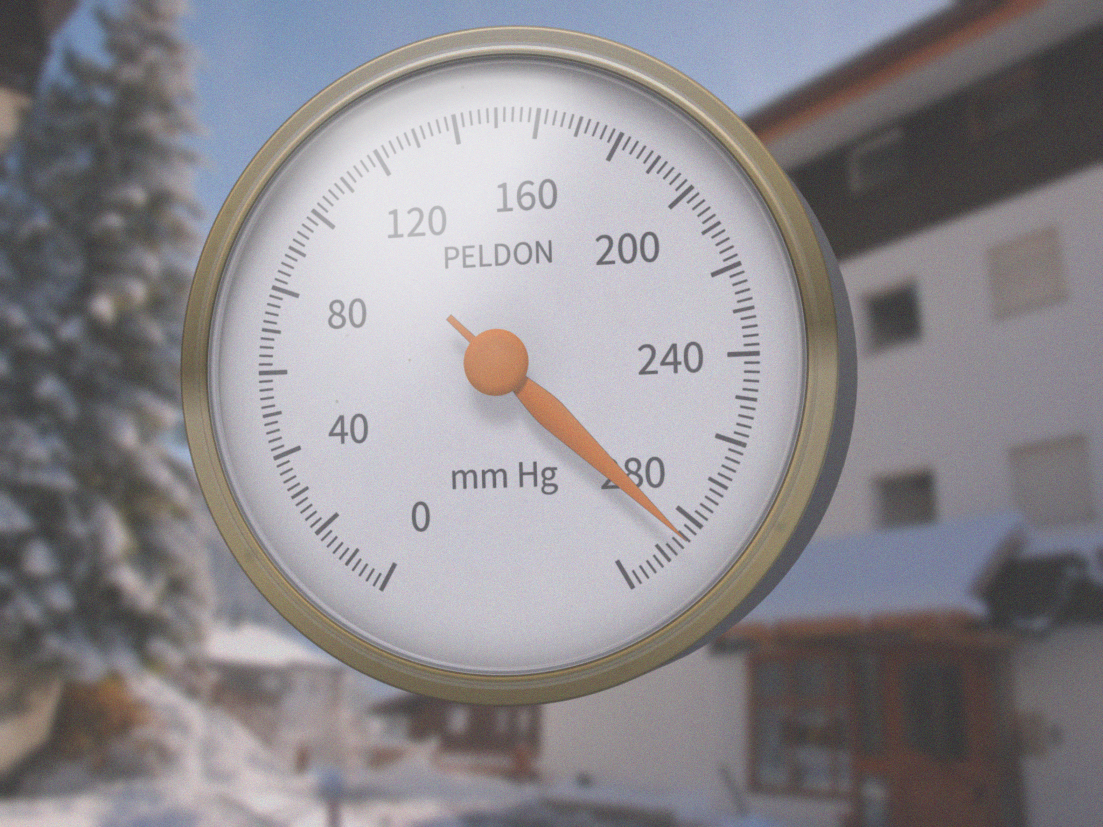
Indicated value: 284 mmHg
